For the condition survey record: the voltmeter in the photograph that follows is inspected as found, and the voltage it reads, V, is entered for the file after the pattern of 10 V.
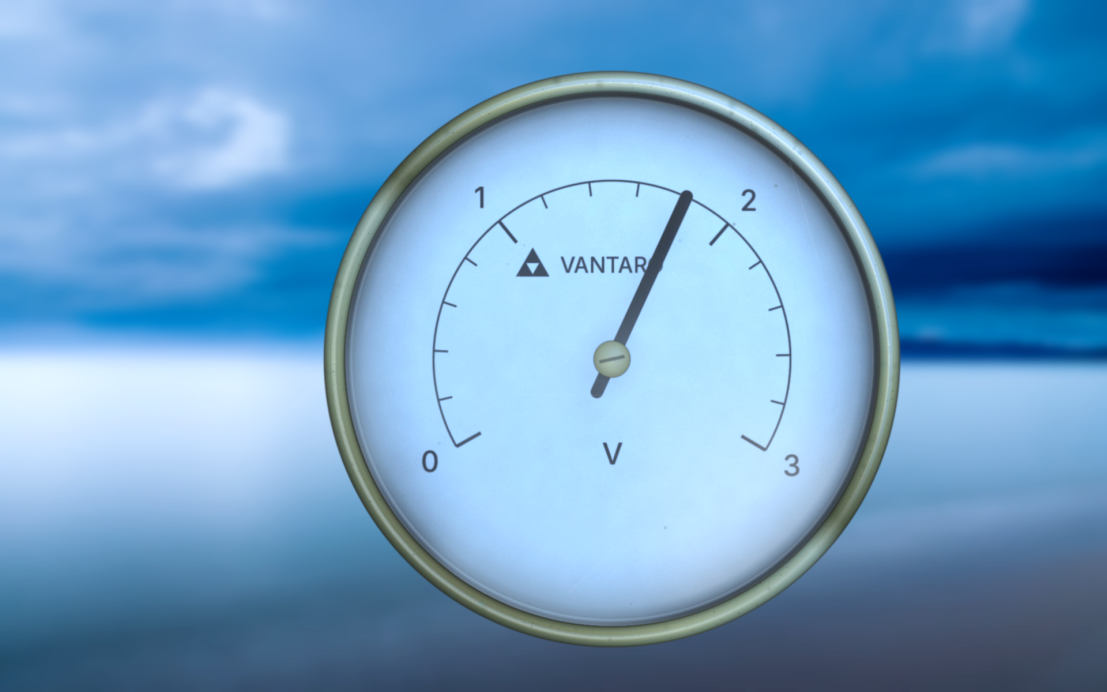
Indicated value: 1.8 V
